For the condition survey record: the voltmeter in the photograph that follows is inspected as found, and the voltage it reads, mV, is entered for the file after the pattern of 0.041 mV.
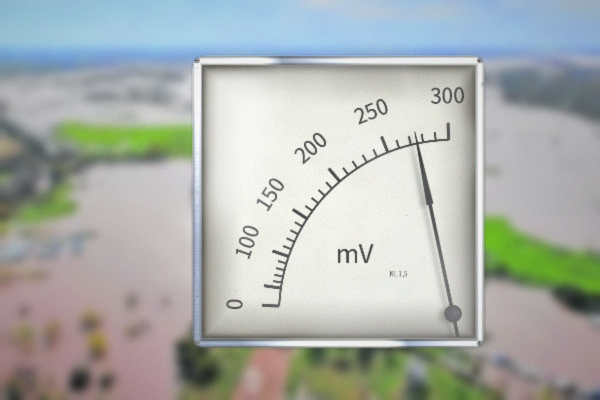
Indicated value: 275 mV
